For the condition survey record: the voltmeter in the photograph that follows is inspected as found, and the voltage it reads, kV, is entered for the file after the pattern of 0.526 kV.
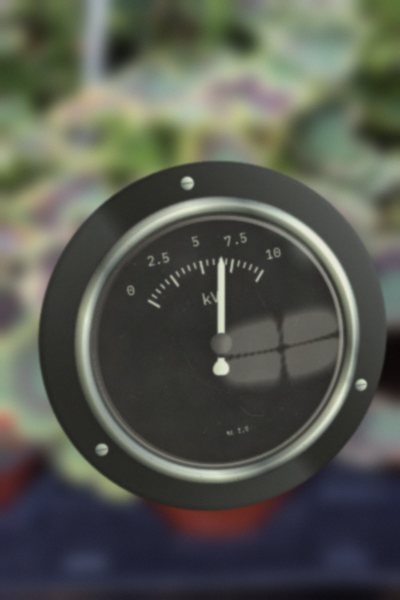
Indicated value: 6.5 kV
